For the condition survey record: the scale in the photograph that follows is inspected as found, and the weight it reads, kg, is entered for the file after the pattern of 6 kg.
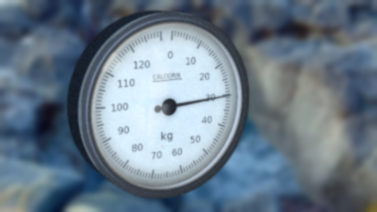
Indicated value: 30 kg
